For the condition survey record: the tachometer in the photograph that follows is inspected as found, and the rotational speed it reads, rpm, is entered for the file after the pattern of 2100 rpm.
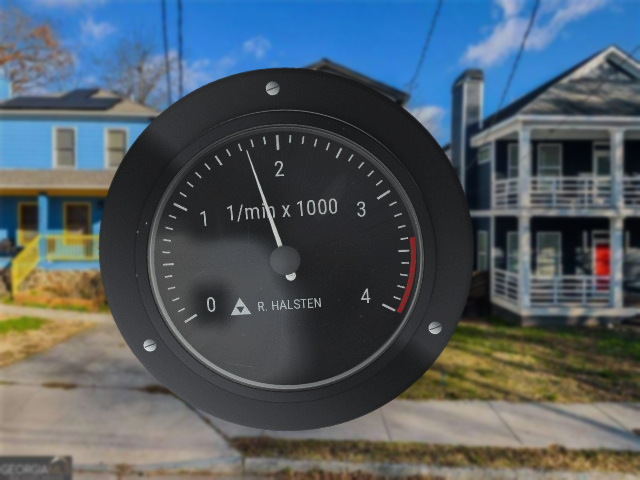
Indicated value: 1750 rpm
